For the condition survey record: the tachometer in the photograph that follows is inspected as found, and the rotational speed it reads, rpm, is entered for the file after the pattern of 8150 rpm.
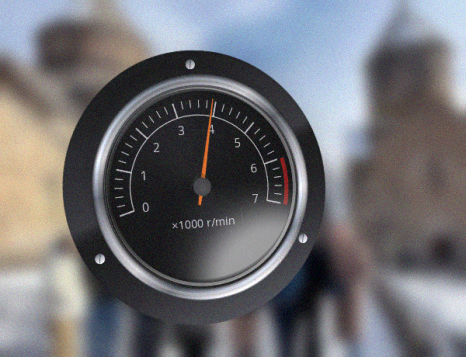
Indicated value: 3900 rpm
